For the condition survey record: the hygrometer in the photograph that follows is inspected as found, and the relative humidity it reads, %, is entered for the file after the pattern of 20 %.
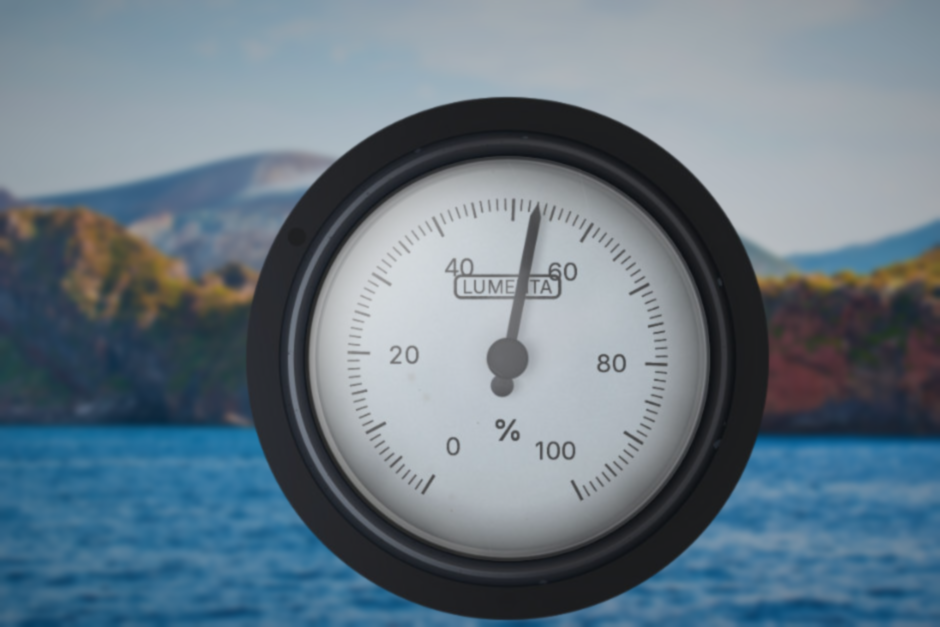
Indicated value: 53 %
